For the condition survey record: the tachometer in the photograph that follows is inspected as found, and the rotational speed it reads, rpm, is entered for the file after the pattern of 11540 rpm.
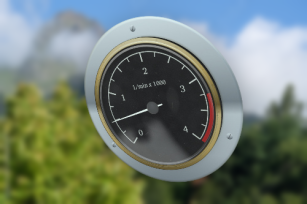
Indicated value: 500 rpm
